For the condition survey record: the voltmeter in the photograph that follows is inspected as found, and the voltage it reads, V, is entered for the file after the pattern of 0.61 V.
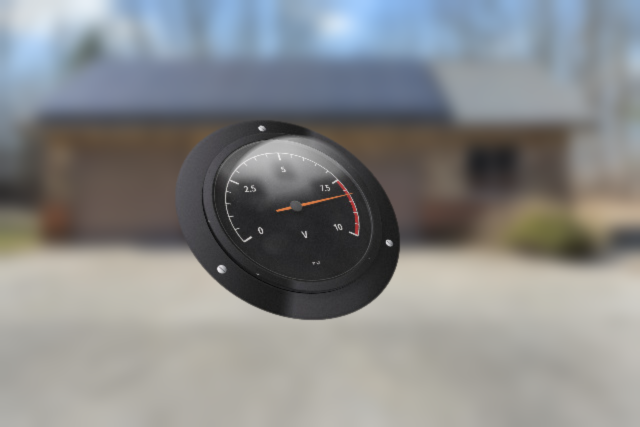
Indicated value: 8.25 V
